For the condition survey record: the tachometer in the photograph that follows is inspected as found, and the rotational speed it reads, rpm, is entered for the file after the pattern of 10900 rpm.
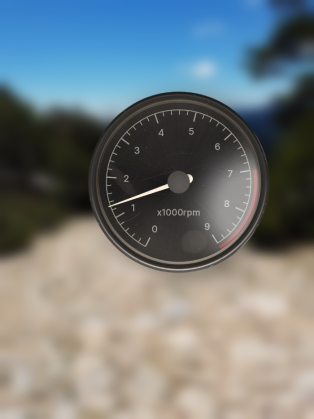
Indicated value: 1300 rpm
